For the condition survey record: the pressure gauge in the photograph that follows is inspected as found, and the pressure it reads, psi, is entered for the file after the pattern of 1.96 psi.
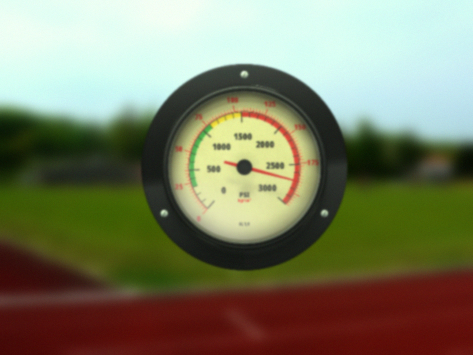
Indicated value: 2700 psi
